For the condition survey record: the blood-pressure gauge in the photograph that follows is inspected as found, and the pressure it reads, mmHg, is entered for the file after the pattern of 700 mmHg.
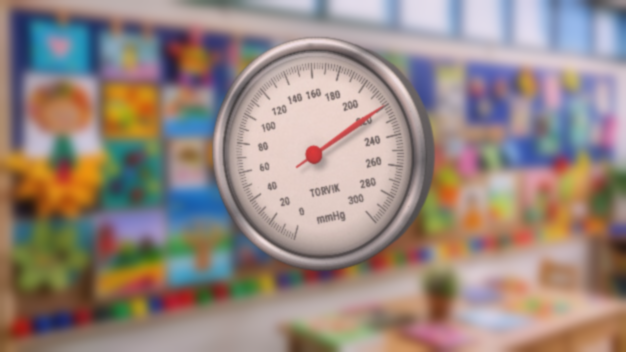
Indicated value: 220 mmHg
